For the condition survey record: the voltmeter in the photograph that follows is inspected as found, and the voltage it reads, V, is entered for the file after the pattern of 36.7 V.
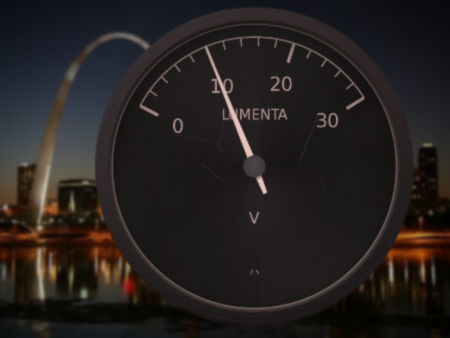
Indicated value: 10 V
